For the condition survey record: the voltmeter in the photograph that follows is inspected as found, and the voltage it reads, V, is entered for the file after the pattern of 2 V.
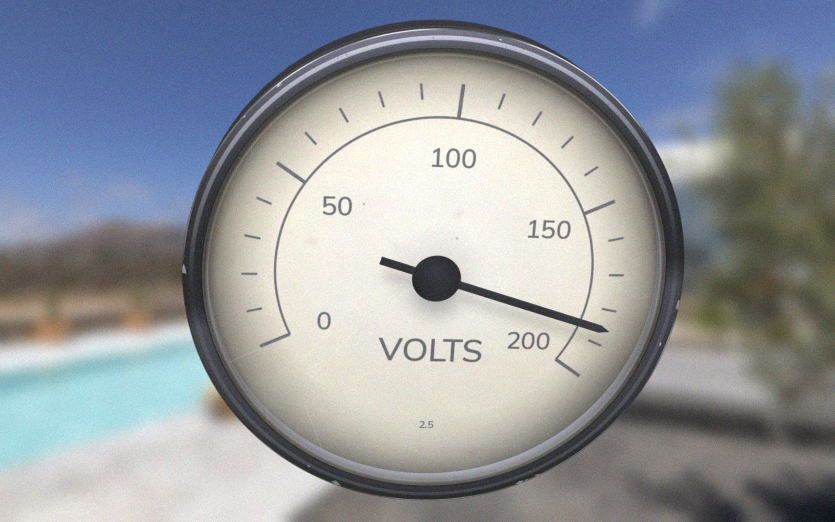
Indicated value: 185 V
